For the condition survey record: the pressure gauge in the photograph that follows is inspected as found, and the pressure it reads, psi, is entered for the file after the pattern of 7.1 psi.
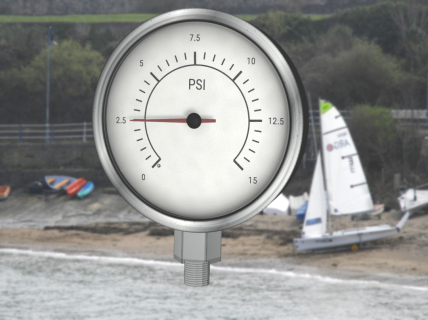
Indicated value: 2.5 psi
